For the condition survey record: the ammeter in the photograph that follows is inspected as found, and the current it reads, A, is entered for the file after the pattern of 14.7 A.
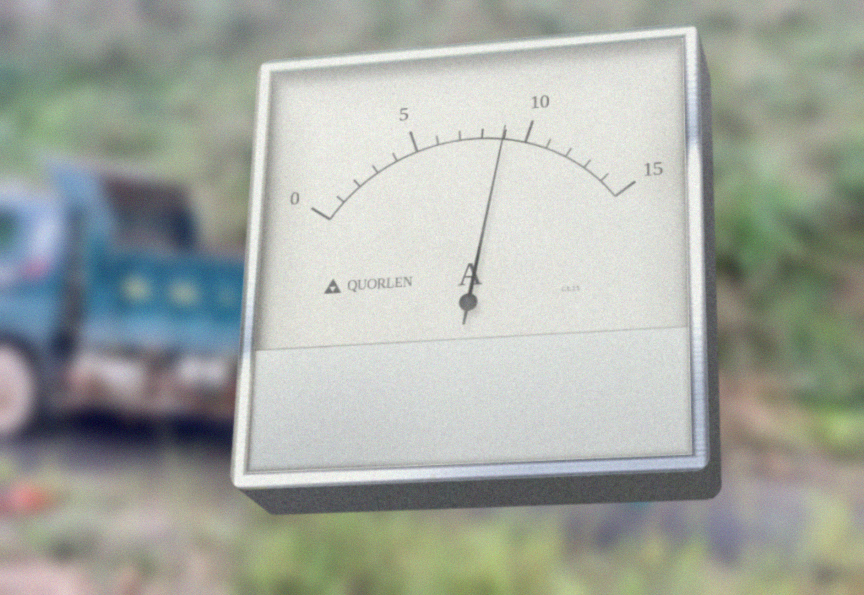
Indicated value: 9 A
